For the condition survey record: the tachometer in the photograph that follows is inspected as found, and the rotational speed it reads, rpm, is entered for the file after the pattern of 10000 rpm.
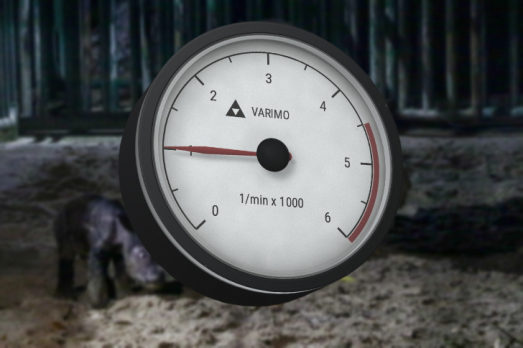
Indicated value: 1000 rpm
